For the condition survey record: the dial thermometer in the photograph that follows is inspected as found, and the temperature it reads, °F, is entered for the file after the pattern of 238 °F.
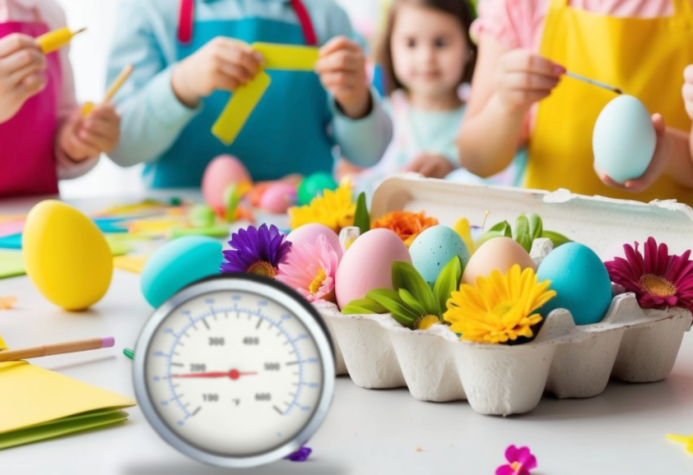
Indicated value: 180 °F
